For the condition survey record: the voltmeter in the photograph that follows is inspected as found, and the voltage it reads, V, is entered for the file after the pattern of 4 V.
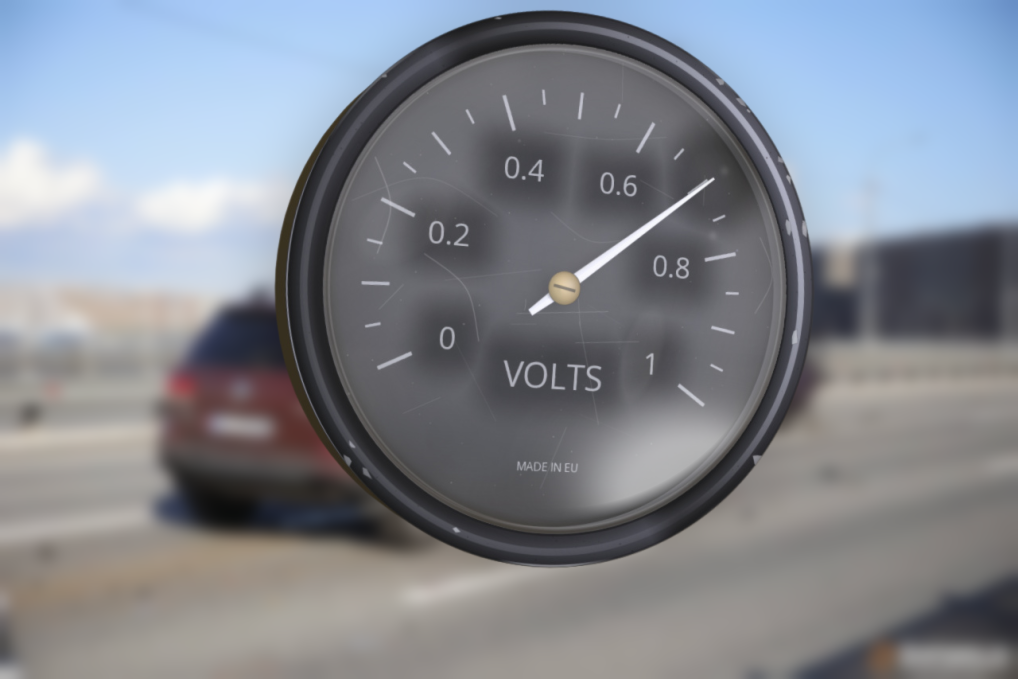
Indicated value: 0.7 V
